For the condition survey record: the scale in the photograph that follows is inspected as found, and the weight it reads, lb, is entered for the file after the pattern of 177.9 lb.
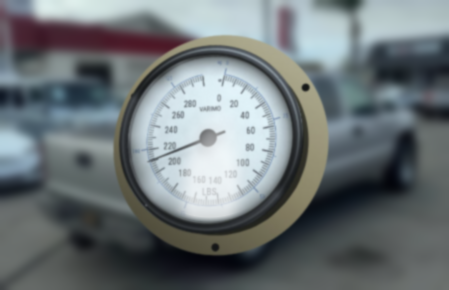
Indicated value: 210 lb
